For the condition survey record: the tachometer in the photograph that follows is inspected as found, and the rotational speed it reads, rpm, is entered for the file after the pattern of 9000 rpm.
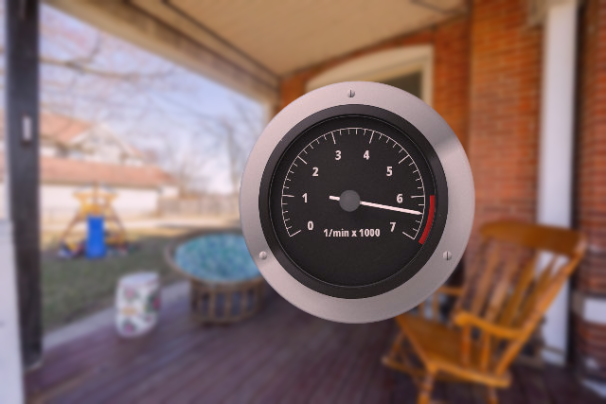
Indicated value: 6400 rpm
